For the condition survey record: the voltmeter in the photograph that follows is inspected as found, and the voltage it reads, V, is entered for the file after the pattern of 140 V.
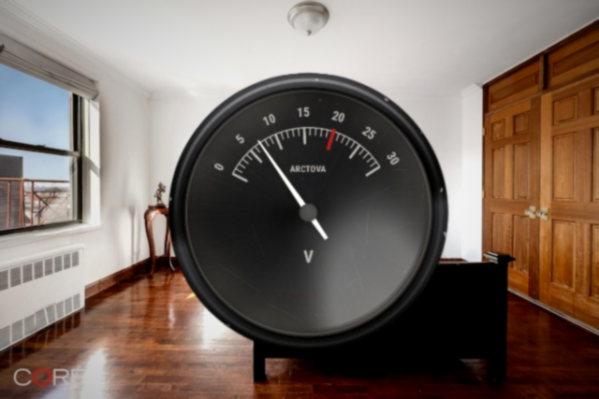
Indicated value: 7 V
